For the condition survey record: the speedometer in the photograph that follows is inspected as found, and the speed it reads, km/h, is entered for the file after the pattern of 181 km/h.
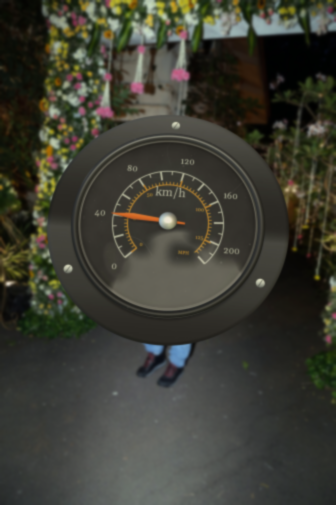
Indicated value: 40 km/h
